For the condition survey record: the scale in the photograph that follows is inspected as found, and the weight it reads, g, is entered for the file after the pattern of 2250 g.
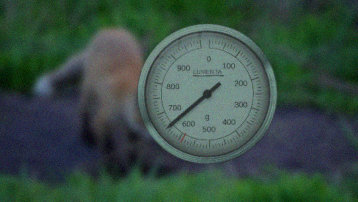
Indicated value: 650 g
